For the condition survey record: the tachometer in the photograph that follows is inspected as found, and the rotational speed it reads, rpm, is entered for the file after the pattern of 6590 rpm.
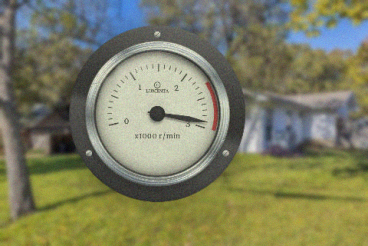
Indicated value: 2900 rpm
